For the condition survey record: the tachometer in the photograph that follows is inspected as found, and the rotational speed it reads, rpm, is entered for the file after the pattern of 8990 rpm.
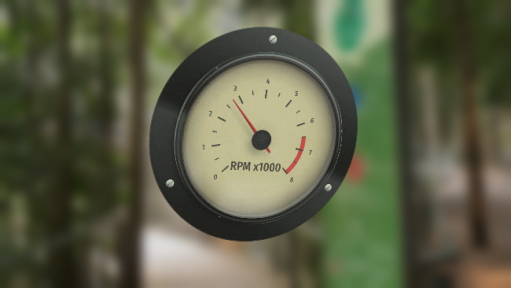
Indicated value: 2750 rpm
